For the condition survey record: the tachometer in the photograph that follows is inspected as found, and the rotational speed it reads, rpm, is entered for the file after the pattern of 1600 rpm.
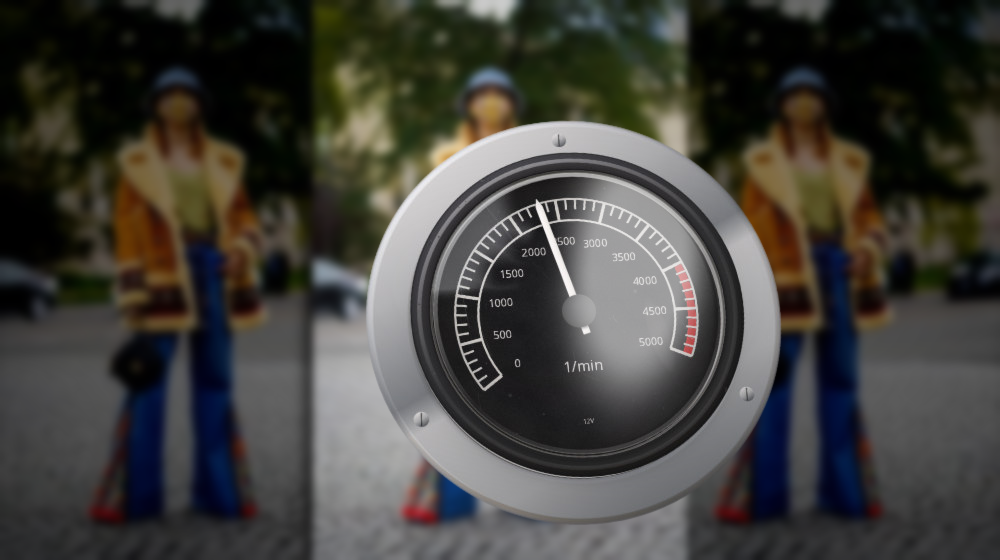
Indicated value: 2300 rpm
